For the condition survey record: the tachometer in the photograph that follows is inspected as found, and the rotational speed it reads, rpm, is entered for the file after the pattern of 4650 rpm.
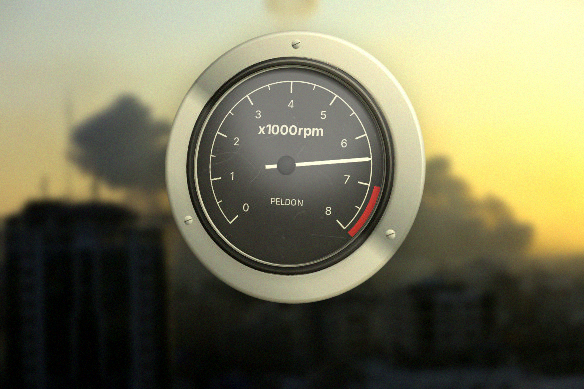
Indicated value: 6500 rpm
